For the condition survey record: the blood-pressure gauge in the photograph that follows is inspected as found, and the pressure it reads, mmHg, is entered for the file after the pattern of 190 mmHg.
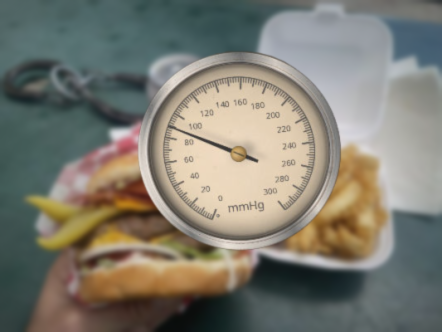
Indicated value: 90 mmHg
